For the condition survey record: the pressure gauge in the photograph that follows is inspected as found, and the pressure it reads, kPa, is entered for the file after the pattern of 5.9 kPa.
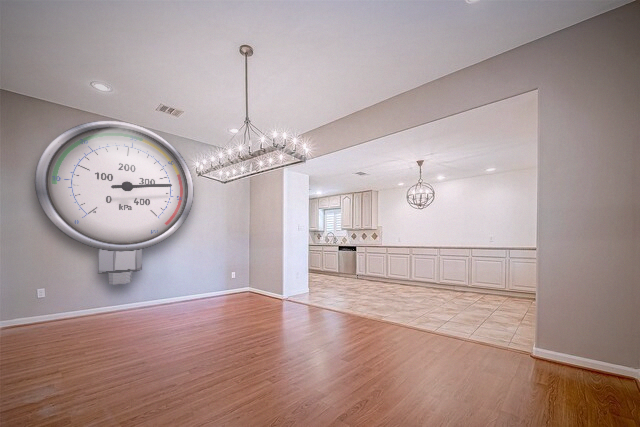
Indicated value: 320 kPa
